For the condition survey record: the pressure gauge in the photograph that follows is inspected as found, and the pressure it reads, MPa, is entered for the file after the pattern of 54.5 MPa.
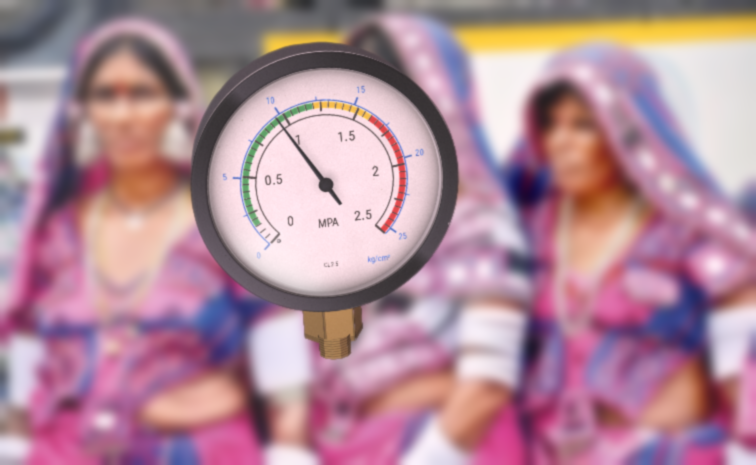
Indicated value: 0.95 MPa
